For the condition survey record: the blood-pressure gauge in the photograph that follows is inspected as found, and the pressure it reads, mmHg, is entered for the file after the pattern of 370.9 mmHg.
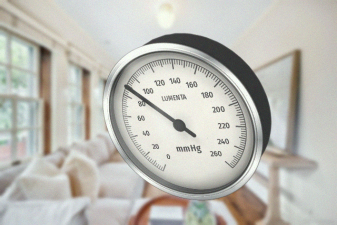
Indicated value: 90 mmHg
